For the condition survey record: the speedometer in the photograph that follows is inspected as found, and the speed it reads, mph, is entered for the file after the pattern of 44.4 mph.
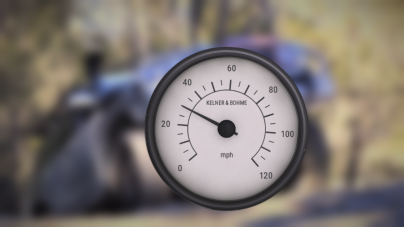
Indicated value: 30 mph
